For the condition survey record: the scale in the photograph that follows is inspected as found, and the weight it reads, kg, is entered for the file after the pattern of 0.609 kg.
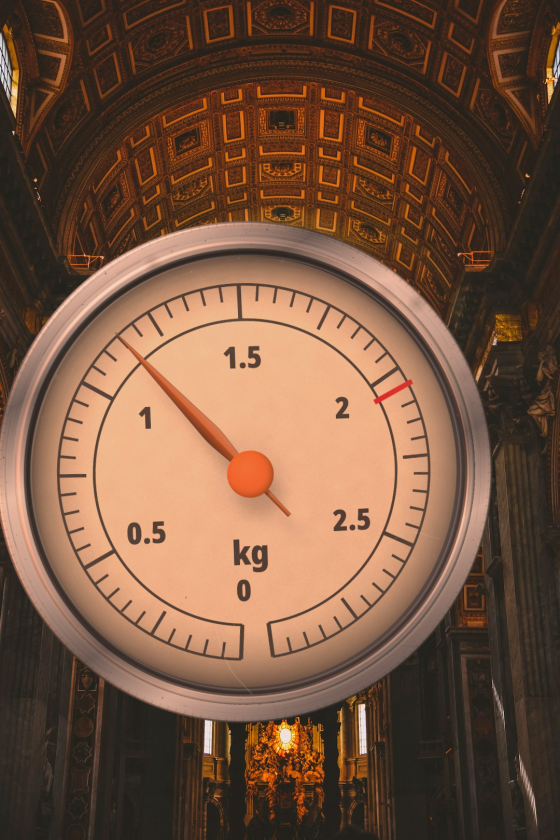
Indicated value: 1.15 kg
